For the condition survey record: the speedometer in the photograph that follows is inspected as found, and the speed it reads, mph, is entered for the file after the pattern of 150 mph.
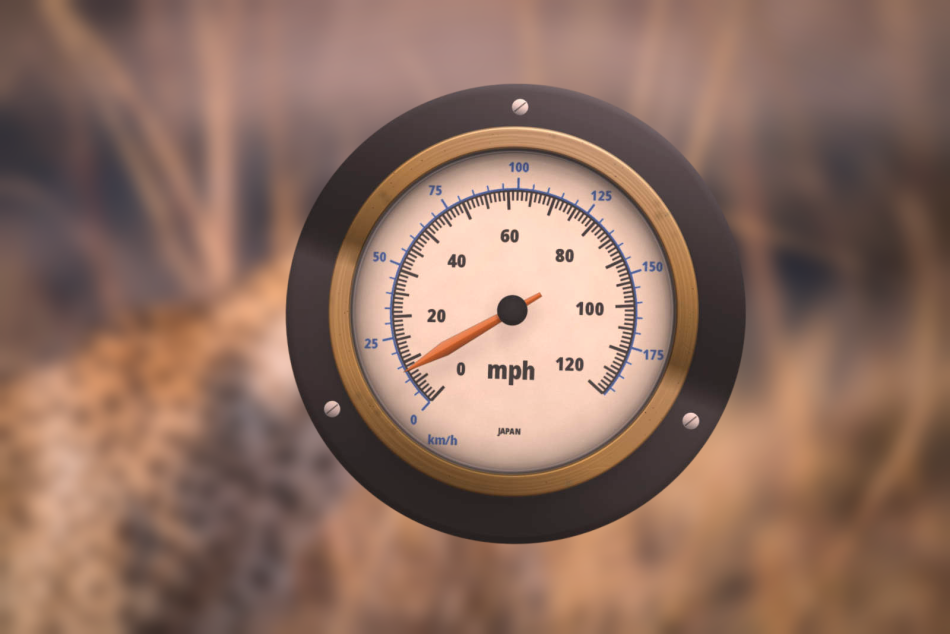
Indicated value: 8 mph
